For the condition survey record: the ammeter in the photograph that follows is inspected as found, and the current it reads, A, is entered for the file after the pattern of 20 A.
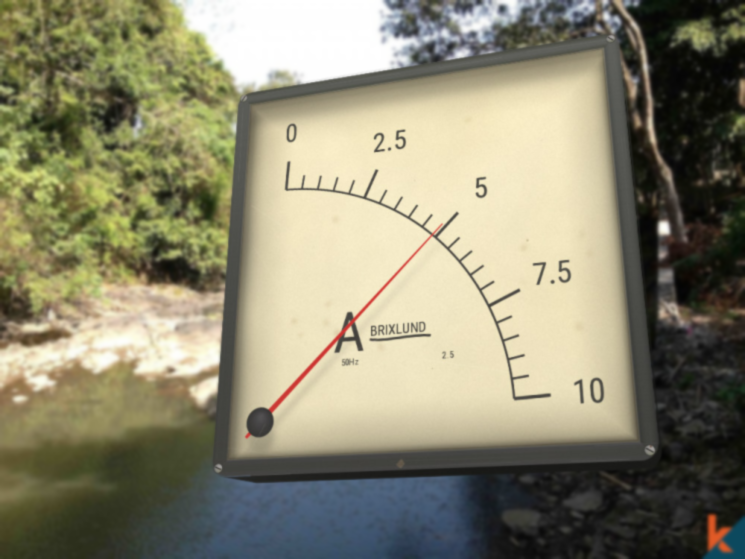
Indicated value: 5 A
